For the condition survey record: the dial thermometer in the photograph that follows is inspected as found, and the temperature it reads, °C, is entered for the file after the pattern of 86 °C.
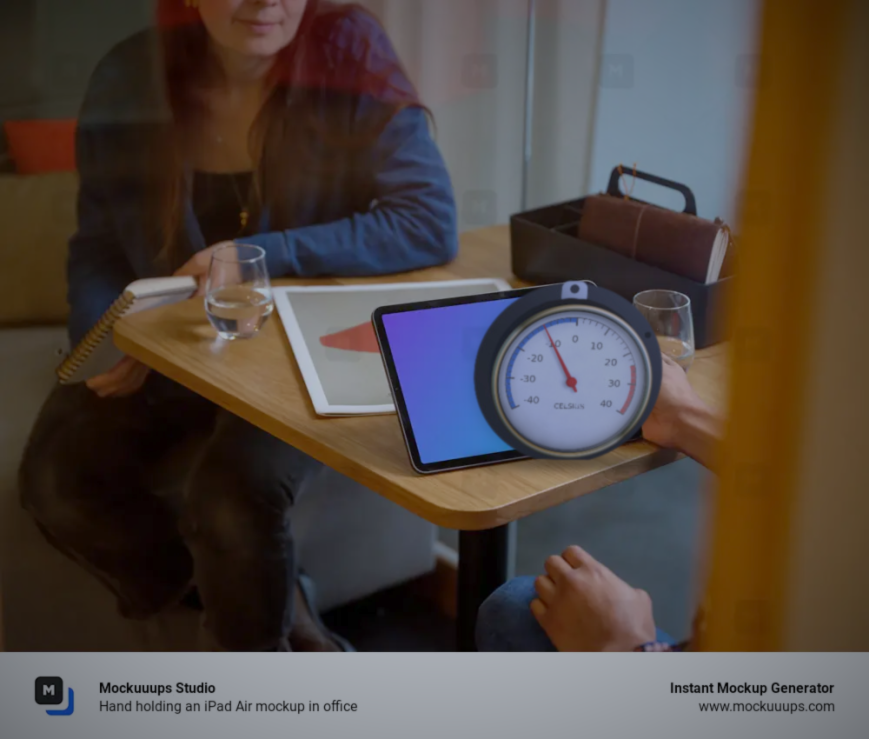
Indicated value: -10 °C
